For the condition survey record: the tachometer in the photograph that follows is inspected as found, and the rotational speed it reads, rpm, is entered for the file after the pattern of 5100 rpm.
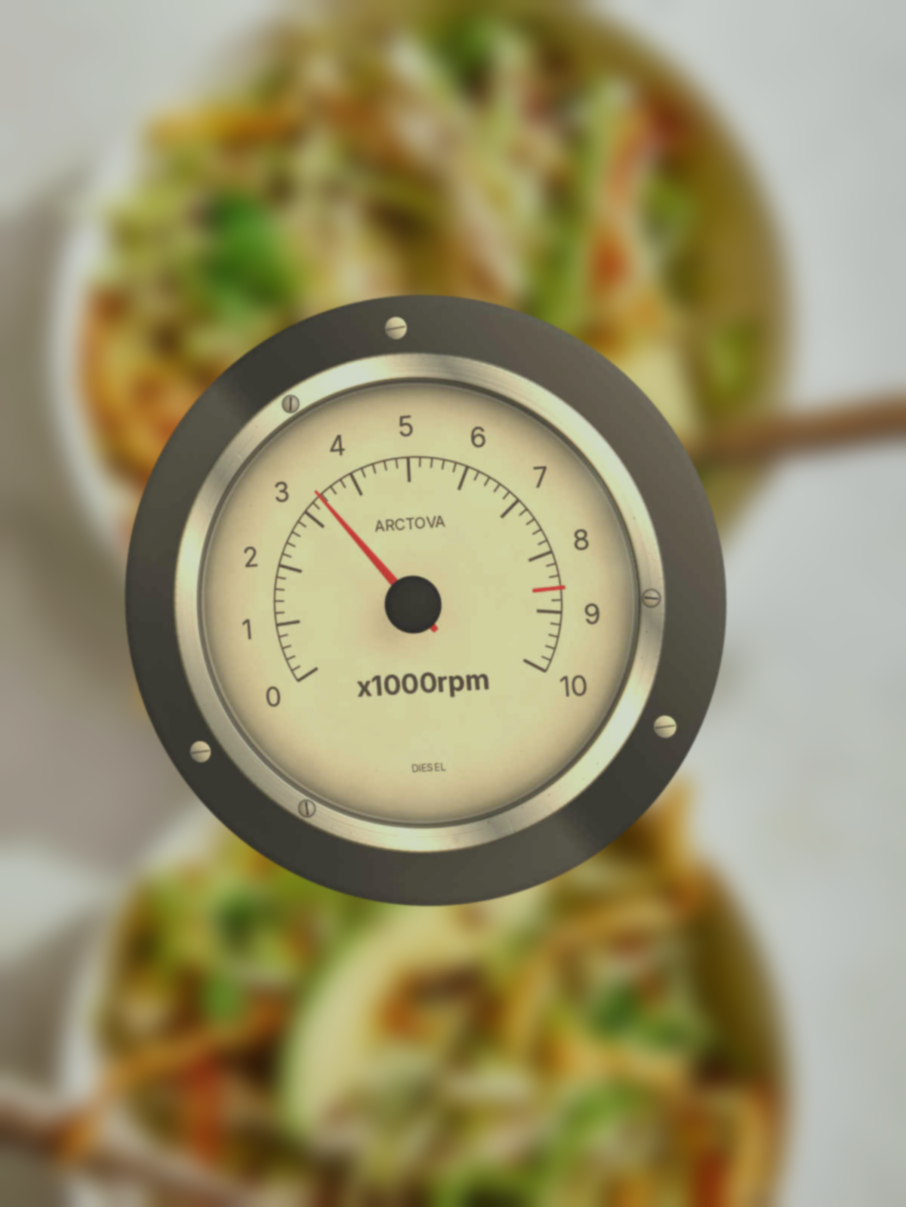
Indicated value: 3400 rpm
